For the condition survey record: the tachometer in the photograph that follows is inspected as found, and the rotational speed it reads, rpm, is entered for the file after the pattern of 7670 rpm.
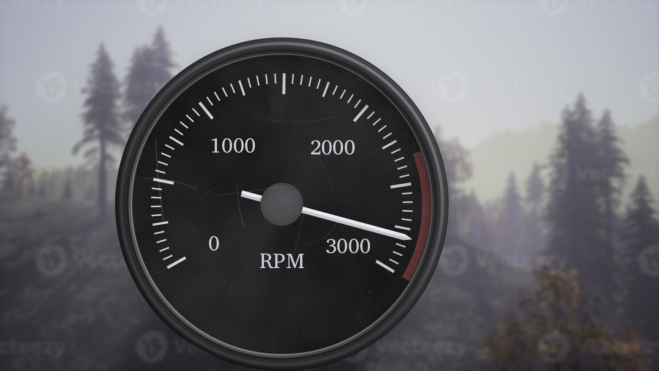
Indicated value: 2800 rpm
